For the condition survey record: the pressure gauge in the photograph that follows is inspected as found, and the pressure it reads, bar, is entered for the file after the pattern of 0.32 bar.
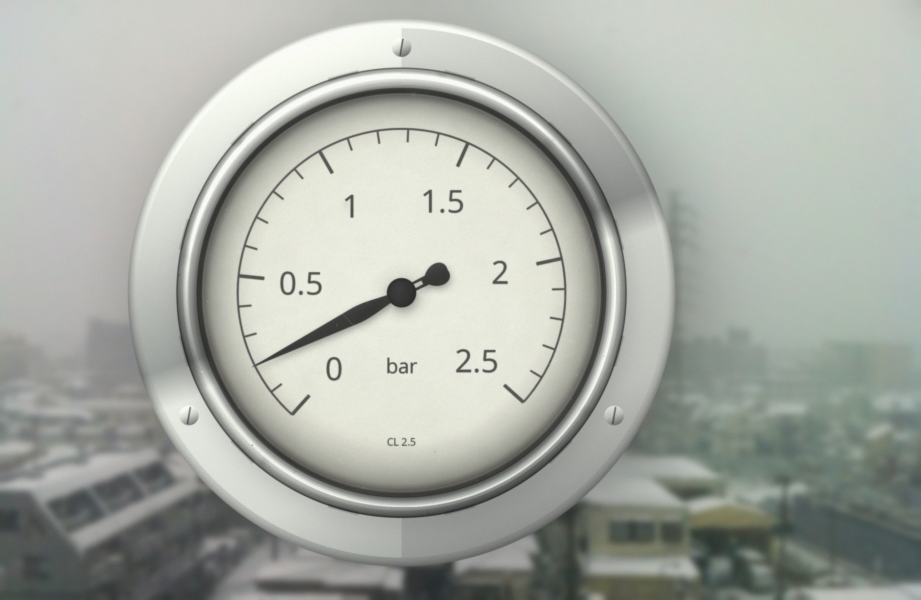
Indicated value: 0.2 bar
